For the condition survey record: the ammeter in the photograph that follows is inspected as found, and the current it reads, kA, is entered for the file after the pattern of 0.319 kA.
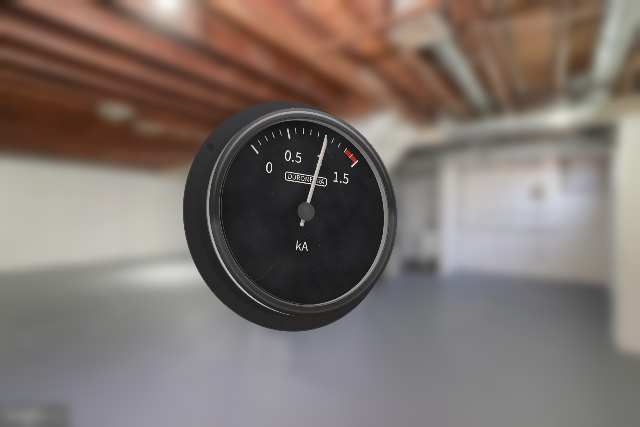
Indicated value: 1 kA
